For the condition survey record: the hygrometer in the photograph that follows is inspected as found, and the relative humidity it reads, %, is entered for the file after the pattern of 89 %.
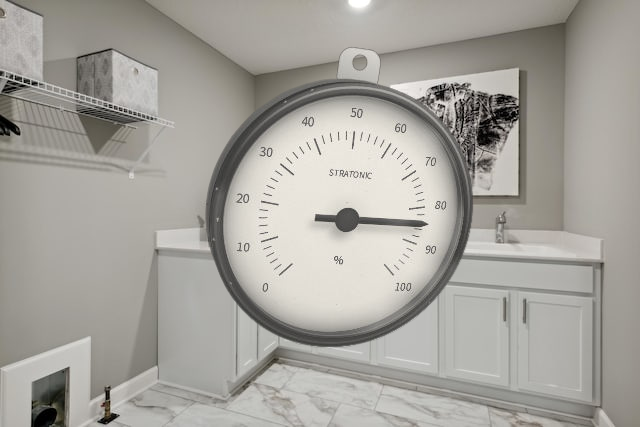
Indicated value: 84 %
